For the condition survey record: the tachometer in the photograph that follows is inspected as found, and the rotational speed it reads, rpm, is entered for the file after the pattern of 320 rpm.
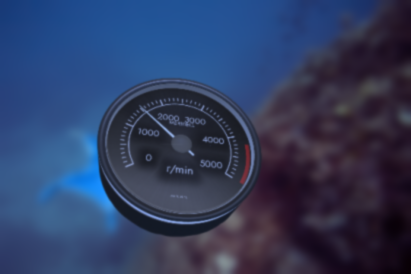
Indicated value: 1500 rpm
